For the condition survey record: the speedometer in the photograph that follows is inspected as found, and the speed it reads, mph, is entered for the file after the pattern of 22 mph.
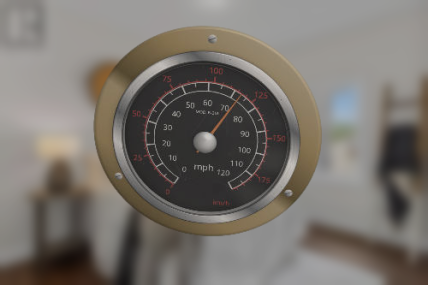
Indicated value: 72.5 mph
